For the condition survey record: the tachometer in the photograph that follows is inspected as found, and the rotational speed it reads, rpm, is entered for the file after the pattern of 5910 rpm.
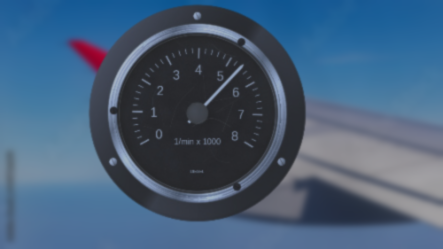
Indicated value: 5400 rpm
